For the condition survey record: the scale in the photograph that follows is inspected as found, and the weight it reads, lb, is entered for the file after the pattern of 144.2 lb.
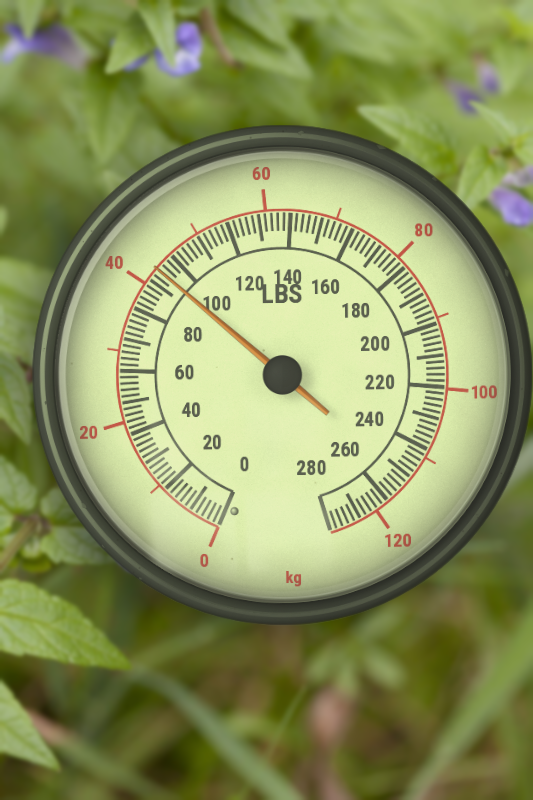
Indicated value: 94 lb
